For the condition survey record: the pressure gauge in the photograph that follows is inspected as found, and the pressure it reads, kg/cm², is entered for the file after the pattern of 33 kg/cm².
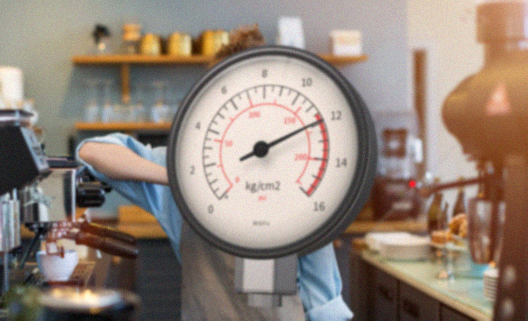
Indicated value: 12 kg/cm²
